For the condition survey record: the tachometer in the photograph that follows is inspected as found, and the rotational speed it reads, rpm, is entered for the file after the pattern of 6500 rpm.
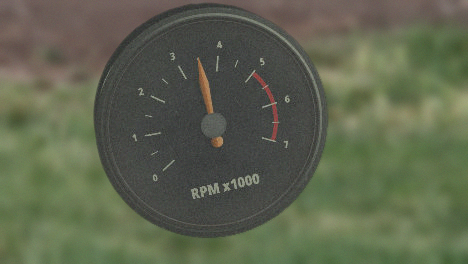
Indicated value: 3500 rpm
